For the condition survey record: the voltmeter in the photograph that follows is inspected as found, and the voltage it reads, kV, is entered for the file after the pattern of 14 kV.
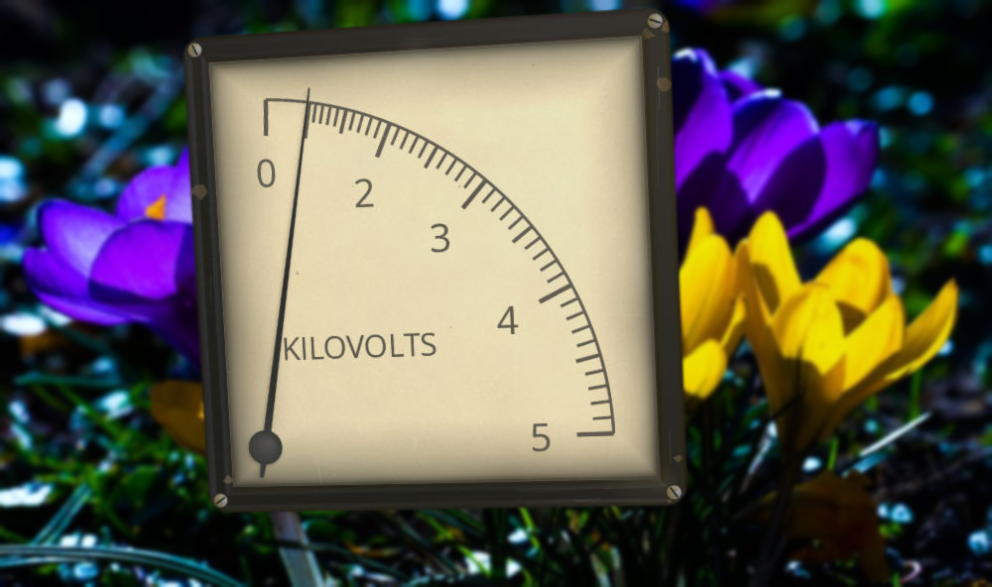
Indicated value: 1 kV
